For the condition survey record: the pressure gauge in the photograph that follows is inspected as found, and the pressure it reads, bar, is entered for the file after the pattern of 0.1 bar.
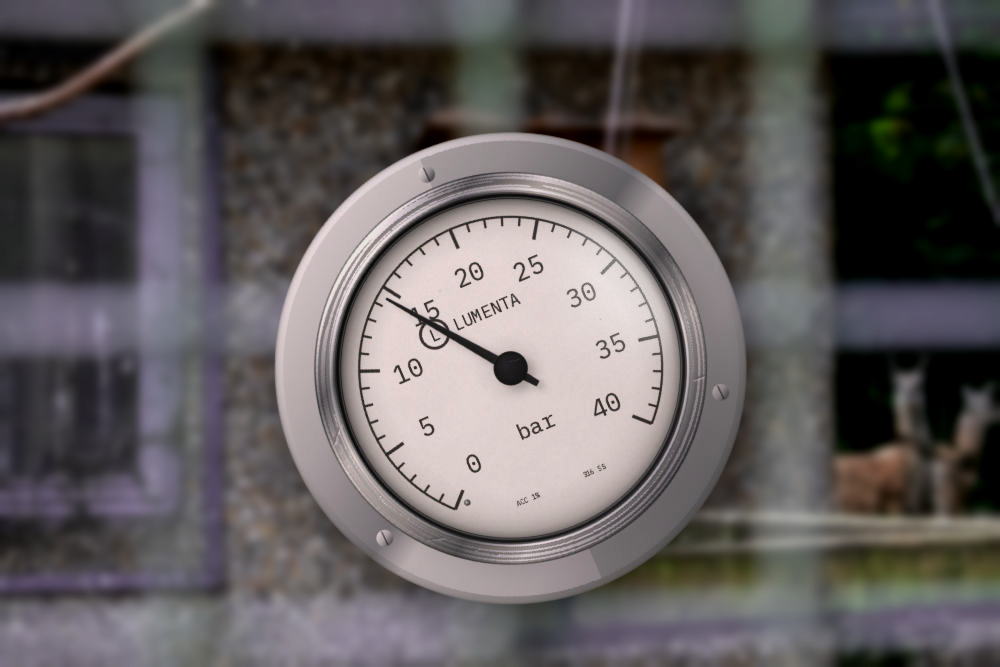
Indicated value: 14.5 bar
